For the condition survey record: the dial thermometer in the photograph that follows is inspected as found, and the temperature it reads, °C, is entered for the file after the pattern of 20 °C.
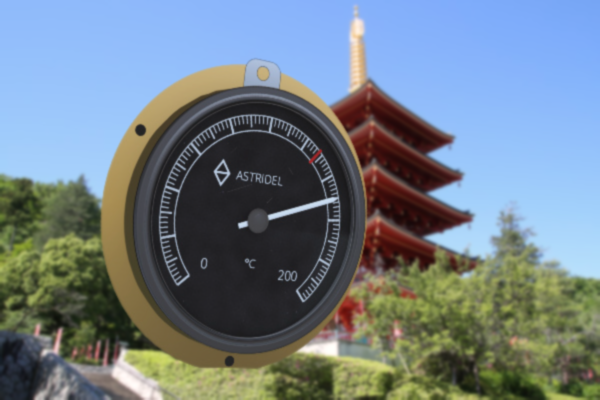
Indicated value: 150 °C
